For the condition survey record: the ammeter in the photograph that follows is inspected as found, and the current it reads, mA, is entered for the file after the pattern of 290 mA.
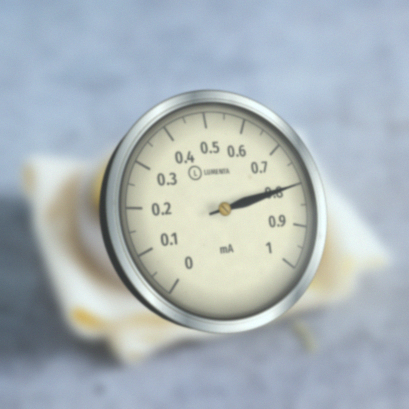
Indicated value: 0.8 mA
